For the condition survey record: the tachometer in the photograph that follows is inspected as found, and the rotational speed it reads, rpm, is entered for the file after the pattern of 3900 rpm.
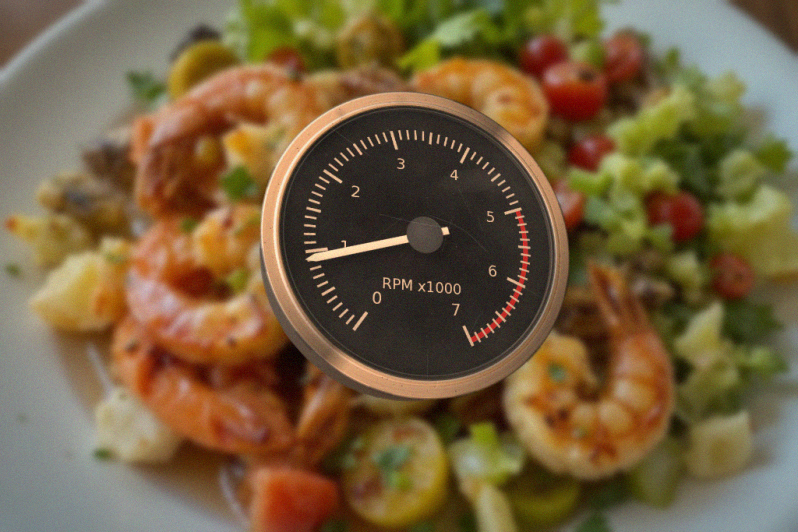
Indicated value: 900 rpm
